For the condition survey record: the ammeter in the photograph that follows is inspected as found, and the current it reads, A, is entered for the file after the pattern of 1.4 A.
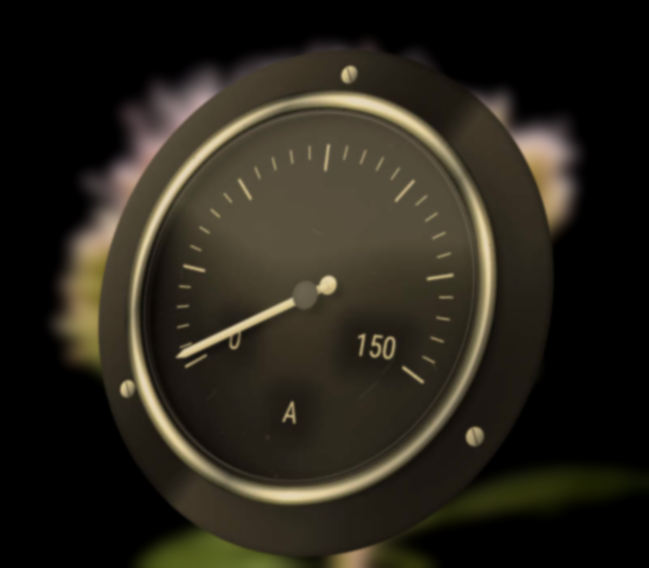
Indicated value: 2.5 A
